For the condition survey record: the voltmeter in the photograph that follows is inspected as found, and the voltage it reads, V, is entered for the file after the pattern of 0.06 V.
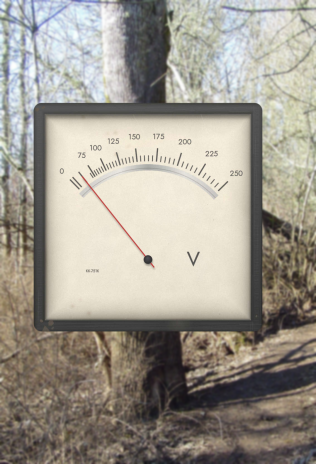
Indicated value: 50 V
